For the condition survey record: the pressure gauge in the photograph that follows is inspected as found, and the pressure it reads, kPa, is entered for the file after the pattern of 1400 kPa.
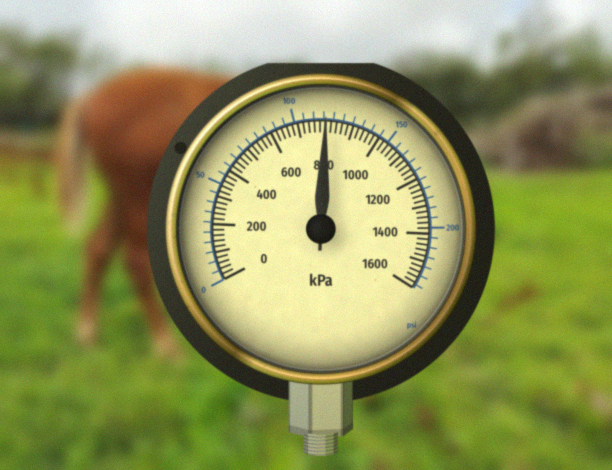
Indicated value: 800 kPa
